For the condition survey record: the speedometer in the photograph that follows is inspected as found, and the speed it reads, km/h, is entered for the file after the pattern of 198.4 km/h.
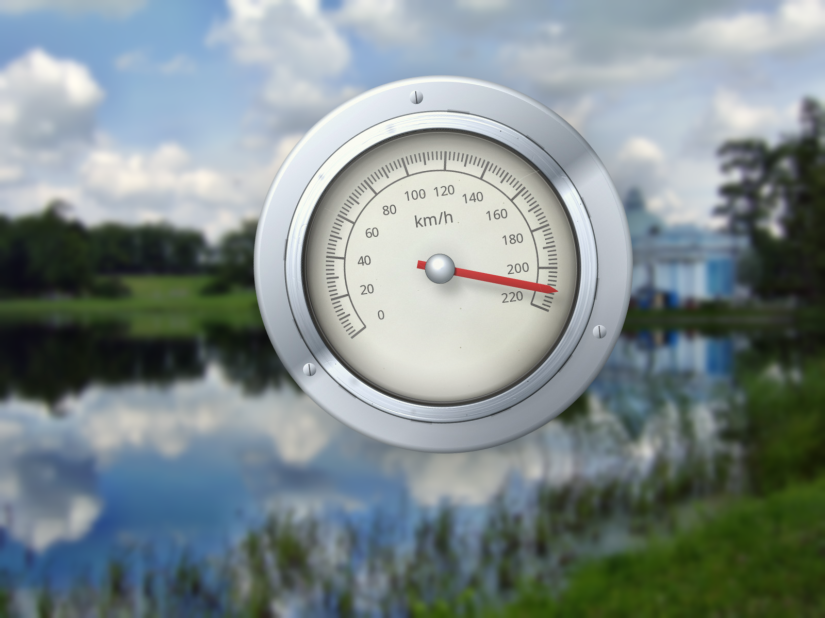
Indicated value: 210 km/h
